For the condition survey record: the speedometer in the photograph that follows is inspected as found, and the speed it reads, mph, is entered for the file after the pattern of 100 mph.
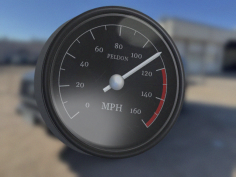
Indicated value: 110 mph
